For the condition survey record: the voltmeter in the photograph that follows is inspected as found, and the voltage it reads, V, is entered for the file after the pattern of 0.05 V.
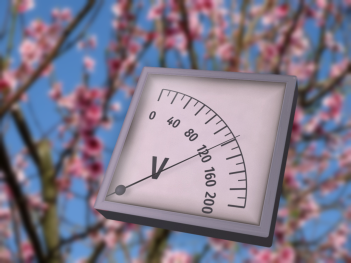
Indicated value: 120 V
